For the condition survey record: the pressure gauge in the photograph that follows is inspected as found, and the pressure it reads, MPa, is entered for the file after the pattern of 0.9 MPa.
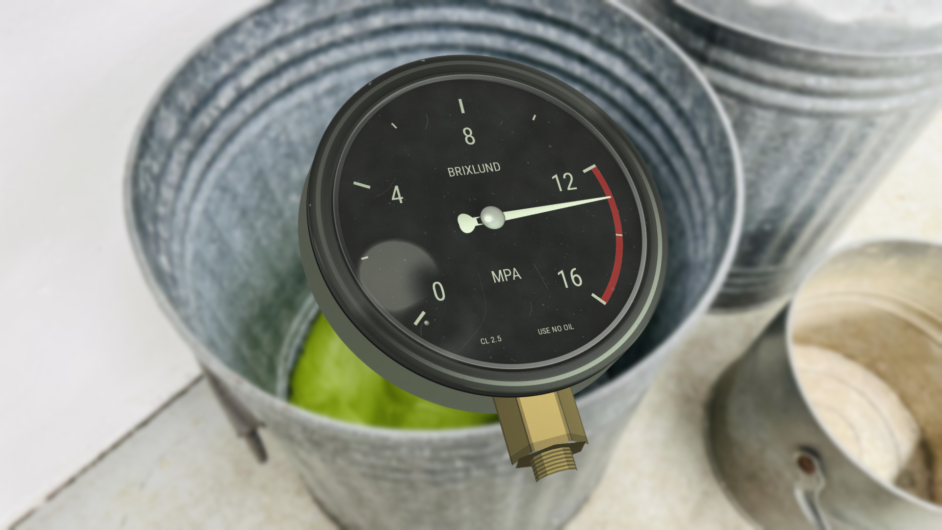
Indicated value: 13 MPa
